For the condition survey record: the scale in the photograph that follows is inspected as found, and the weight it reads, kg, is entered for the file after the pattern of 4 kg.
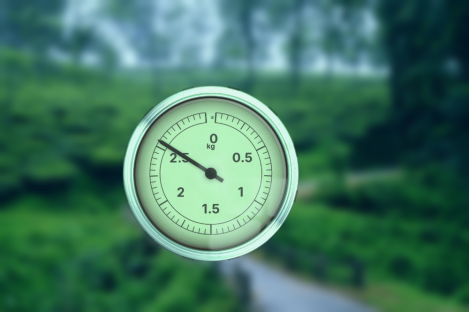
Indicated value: 2.55 kg
